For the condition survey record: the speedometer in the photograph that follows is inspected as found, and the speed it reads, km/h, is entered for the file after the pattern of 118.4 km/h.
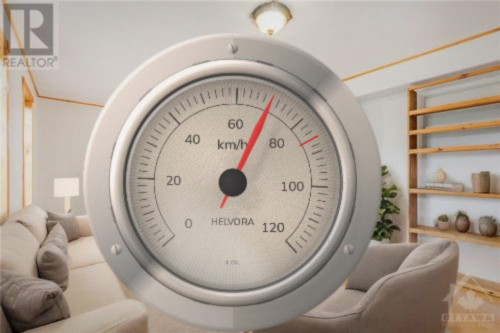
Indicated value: 70 km/h
